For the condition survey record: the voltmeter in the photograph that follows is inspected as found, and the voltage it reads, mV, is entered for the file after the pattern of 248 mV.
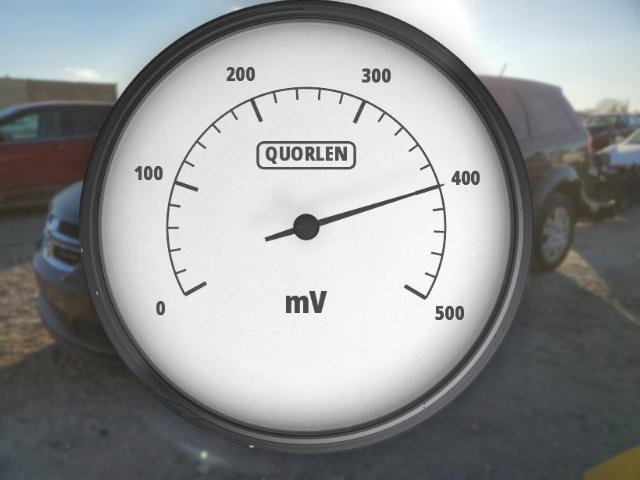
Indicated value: 400 mV
